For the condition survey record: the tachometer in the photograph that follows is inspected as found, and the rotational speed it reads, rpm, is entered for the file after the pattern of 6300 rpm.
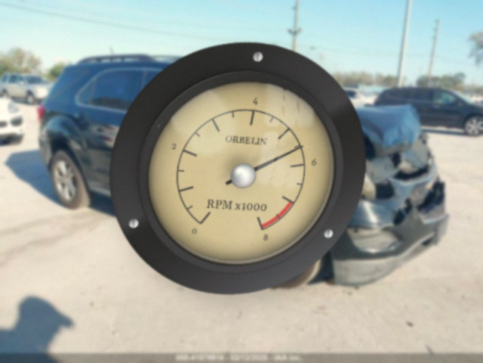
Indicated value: 5500 rpm
